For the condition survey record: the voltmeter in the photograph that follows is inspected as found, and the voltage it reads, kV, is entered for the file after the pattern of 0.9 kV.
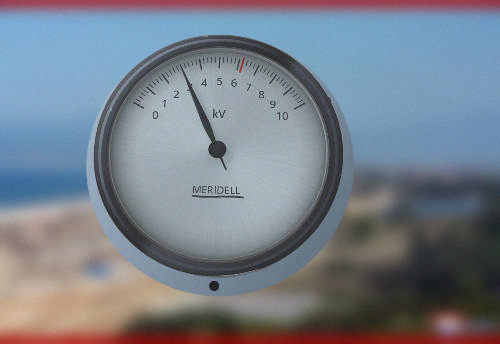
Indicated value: 3 kV
